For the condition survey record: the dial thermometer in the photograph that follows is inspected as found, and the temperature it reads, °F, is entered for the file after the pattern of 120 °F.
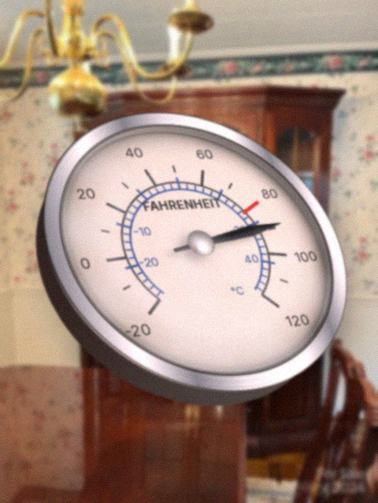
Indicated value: 90 °F
